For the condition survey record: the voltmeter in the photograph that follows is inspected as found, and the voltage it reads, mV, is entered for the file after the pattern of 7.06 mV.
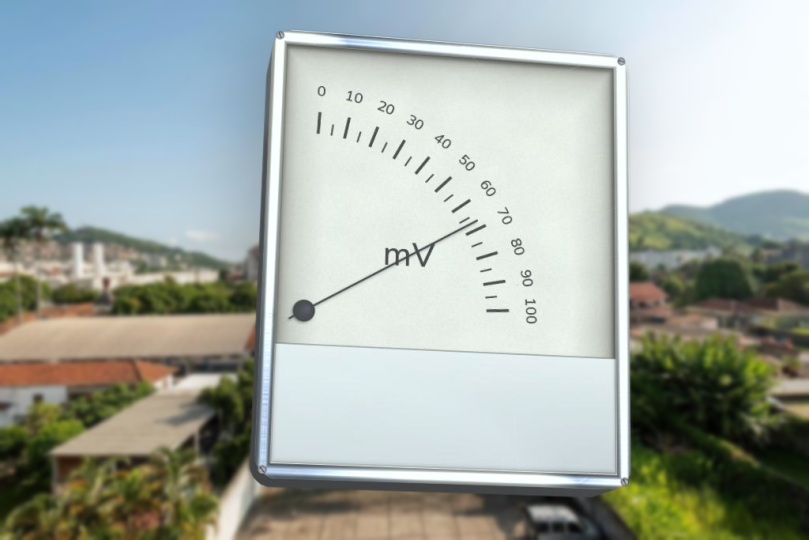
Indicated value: 67.5 mV
